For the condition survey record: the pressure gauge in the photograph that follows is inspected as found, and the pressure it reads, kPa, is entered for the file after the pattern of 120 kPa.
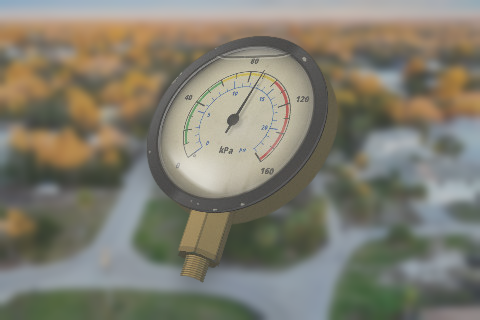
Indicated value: 90 kPa
